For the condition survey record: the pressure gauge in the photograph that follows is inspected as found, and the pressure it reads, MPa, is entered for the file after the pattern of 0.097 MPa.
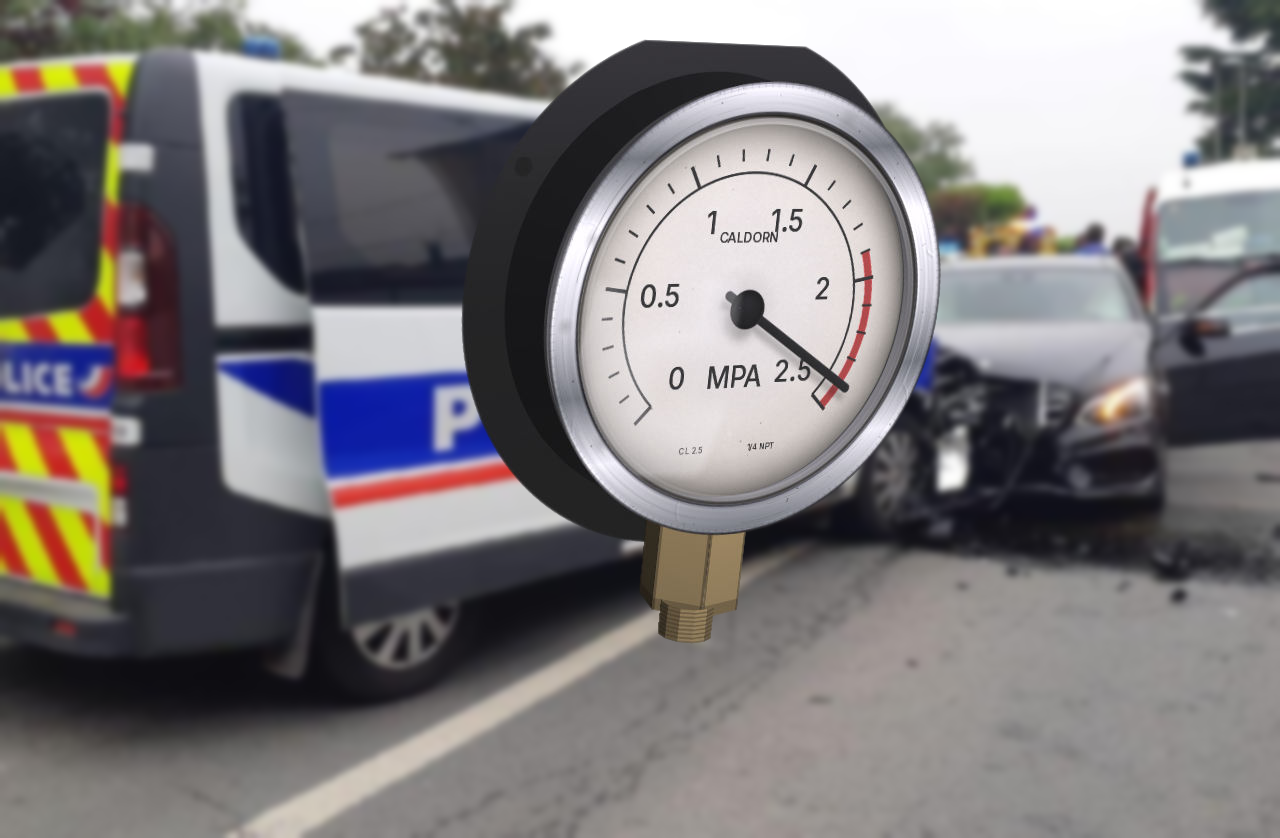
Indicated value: 2.4 MPa
